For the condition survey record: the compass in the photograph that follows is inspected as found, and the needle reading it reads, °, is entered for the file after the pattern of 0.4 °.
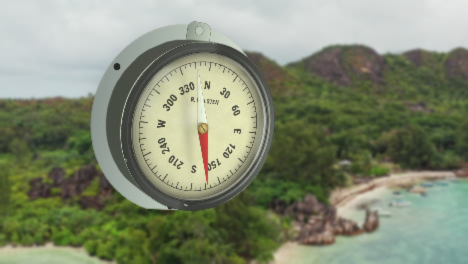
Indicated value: 165 °
